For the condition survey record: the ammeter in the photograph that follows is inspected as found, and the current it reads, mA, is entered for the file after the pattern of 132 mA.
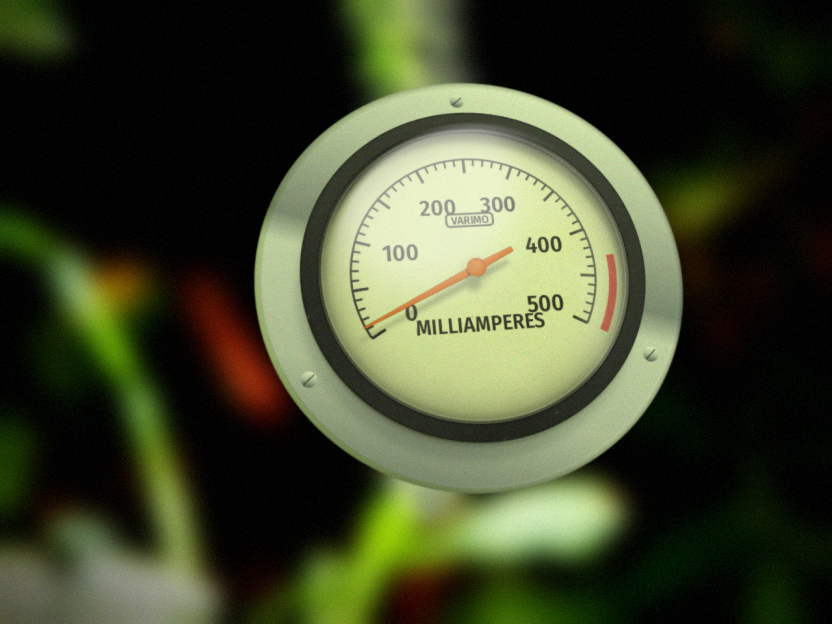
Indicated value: 10 mA
